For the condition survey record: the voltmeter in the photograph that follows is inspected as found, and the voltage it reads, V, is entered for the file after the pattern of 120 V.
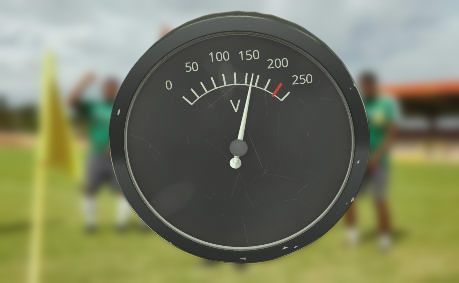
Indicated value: 162.5 V
